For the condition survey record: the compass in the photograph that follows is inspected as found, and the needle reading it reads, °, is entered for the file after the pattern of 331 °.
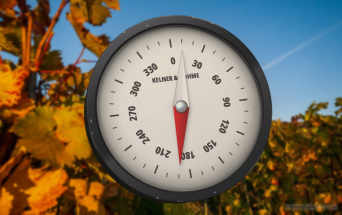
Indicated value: 190 °
